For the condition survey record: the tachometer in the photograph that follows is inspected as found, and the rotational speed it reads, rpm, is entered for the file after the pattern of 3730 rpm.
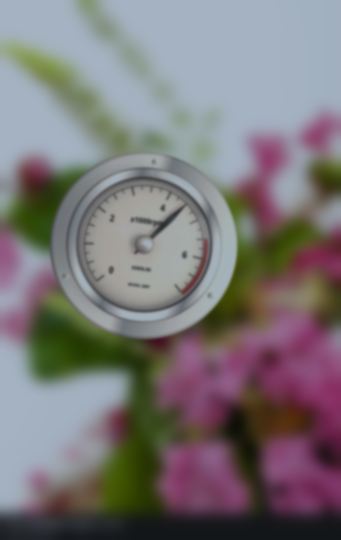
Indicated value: 4500 rpm
